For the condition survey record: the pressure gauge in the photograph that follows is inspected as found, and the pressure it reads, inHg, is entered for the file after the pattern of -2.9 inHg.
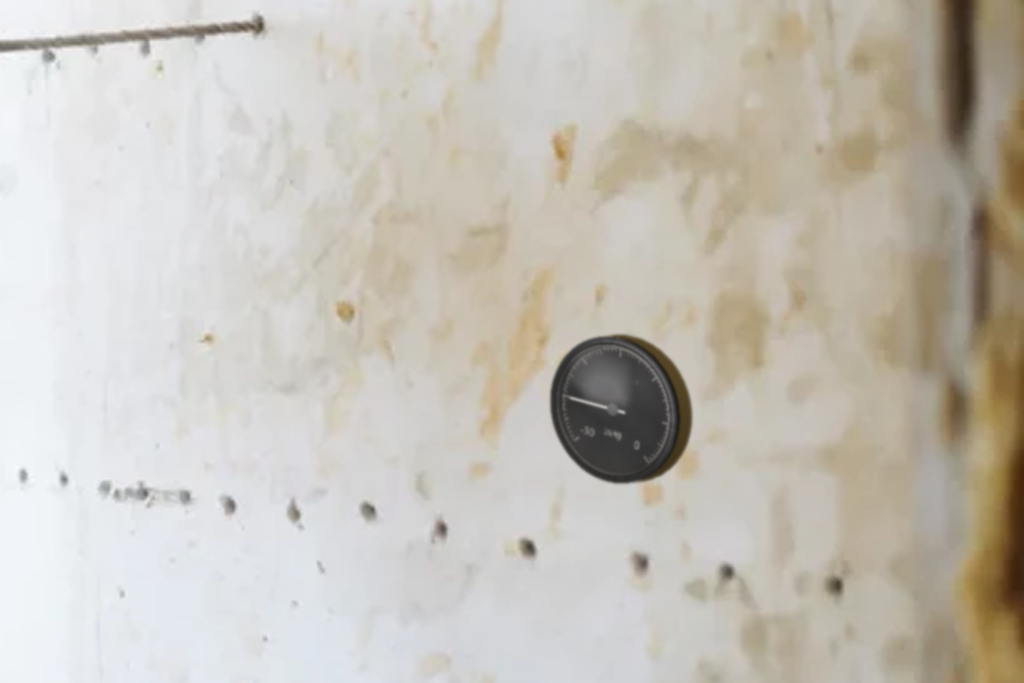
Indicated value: -25 inHg
